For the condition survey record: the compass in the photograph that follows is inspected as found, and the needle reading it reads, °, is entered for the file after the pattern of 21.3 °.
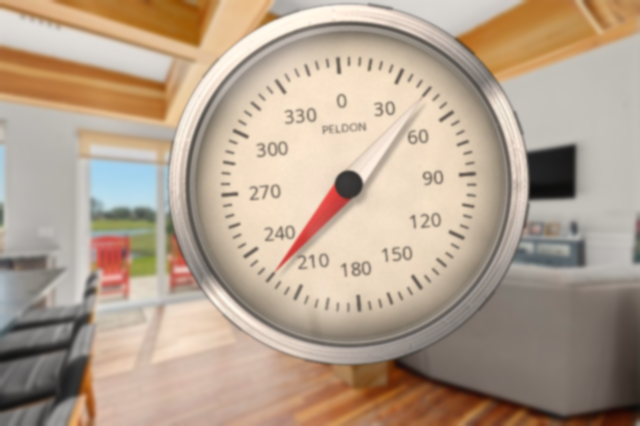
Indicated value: 225 °
